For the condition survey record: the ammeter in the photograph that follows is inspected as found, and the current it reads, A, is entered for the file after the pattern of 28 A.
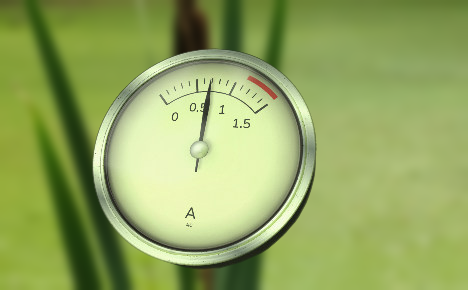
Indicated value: 0.7 A
